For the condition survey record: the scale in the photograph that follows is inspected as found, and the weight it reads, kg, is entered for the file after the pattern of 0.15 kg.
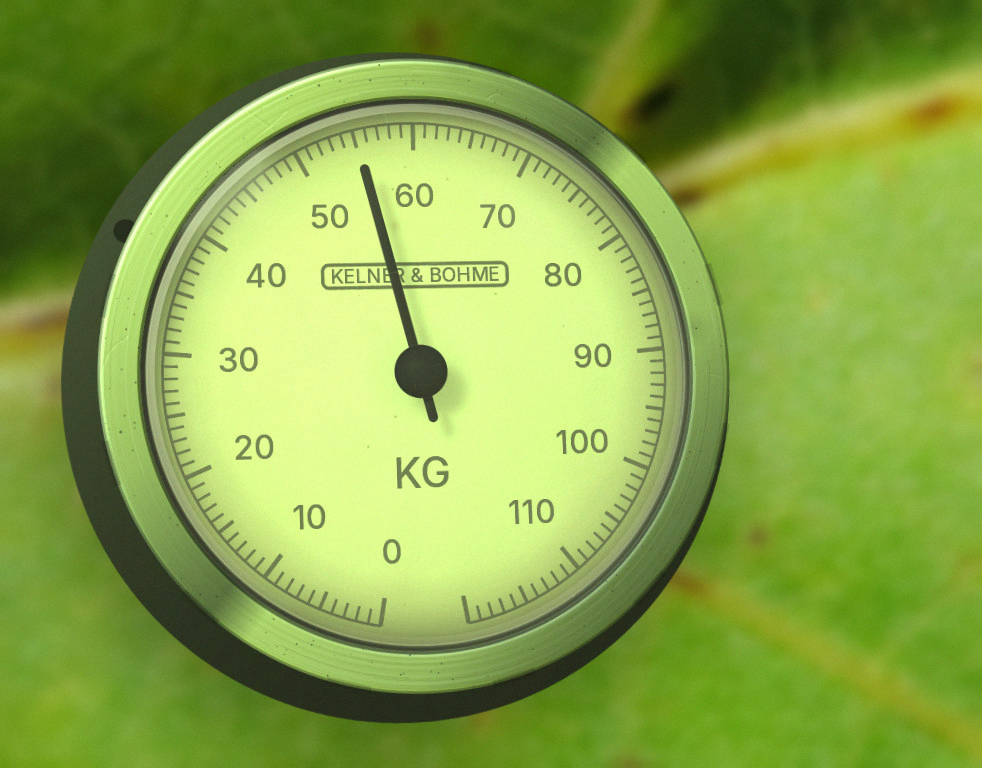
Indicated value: 55 kg
